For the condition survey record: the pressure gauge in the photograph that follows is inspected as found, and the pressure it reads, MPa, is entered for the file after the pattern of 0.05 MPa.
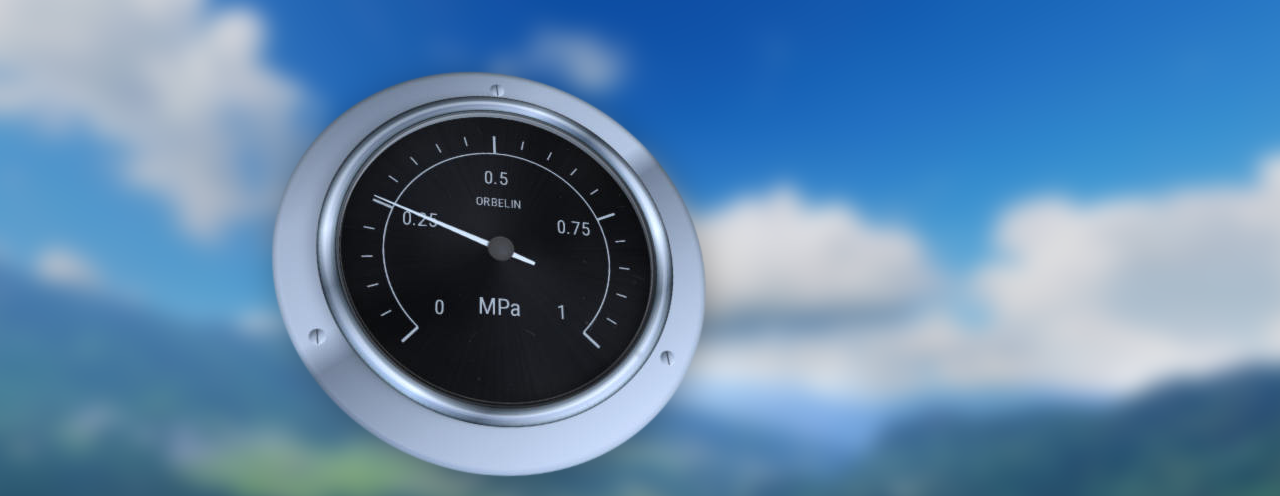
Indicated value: 0.25 MPa
